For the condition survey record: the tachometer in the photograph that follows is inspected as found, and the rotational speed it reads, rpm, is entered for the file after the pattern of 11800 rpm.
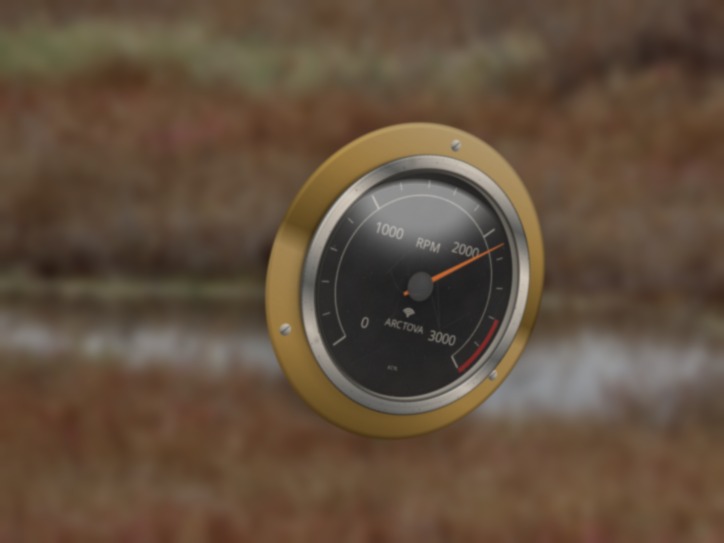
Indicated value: 2100 rpm
